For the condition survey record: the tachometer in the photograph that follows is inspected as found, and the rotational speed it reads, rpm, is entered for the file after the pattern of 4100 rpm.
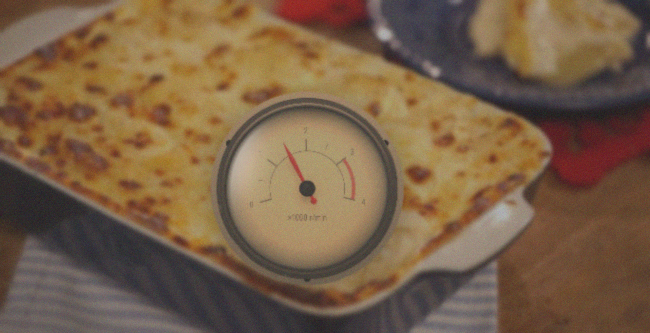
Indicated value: 1500 rpm
